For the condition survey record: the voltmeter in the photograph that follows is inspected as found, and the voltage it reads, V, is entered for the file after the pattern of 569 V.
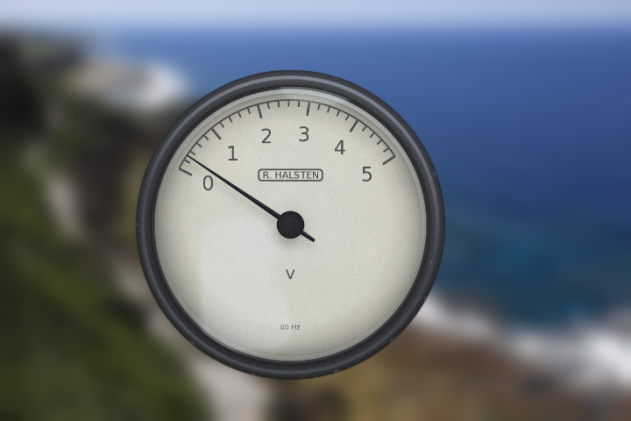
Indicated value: 0.3 V
